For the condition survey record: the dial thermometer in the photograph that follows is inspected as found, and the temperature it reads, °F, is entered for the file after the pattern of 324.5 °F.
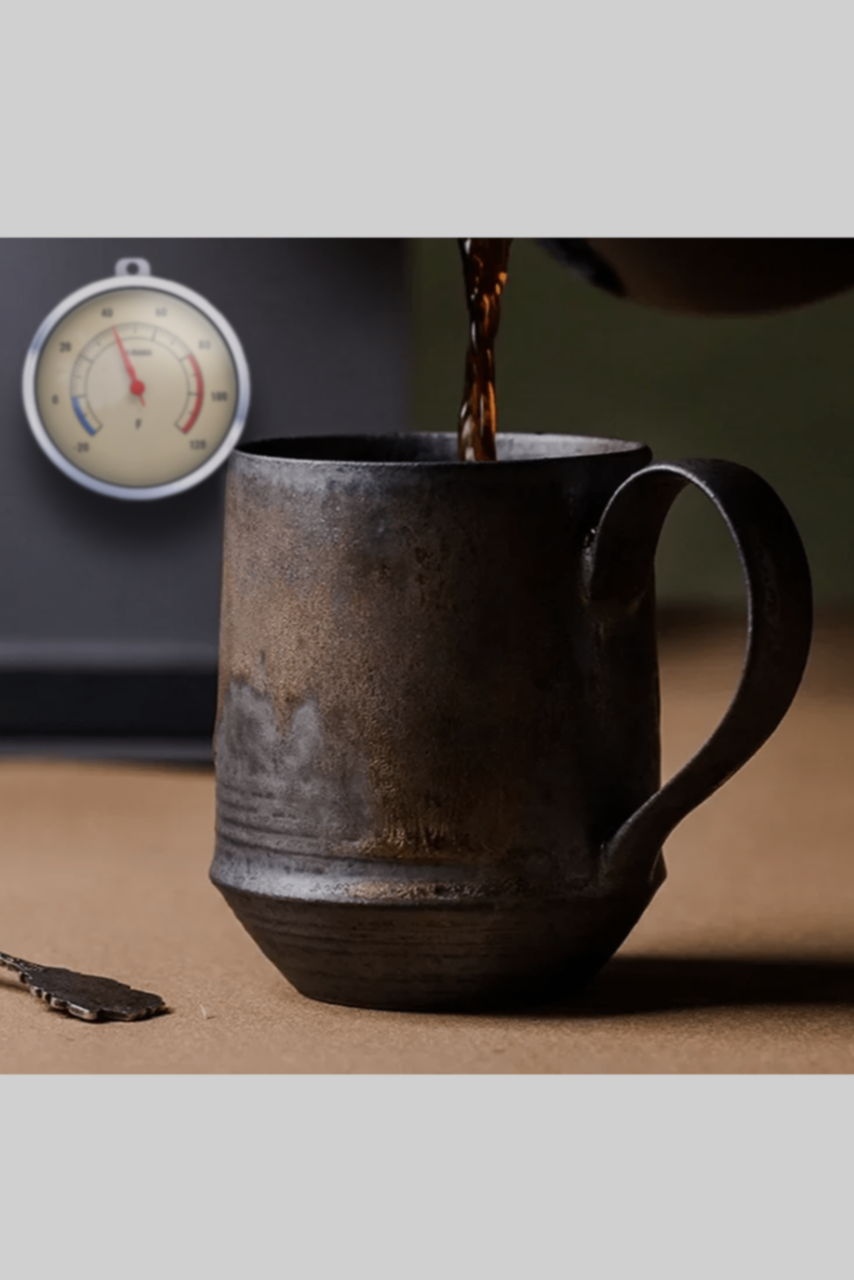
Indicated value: 40 °F
